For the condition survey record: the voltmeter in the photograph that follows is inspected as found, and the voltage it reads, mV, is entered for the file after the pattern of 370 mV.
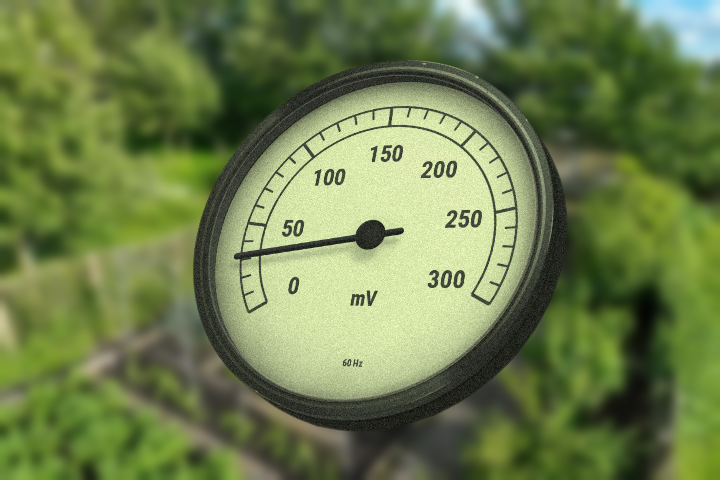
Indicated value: 30 mV
